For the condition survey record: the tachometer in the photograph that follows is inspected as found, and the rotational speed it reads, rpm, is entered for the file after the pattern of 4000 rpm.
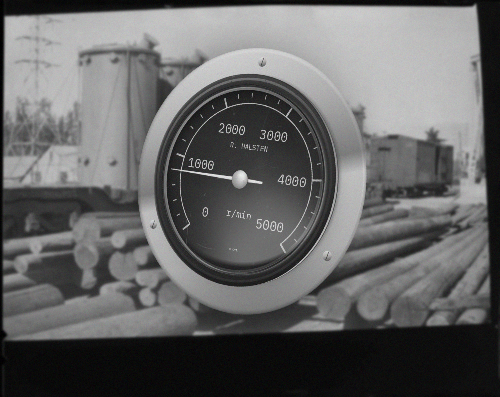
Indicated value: 800 rpm
